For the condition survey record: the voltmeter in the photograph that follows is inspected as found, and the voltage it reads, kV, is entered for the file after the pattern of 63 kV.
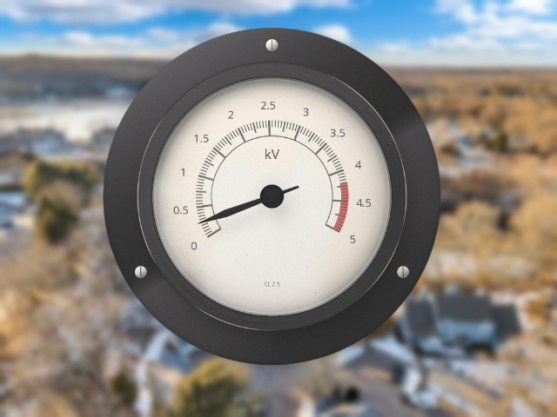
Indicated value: 0.25 kV
